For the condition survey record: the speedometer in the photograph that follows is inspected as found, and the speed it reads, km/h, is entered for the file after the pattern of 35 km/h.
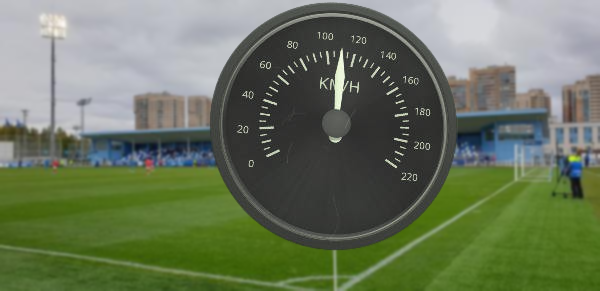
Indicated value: 110 km/h
